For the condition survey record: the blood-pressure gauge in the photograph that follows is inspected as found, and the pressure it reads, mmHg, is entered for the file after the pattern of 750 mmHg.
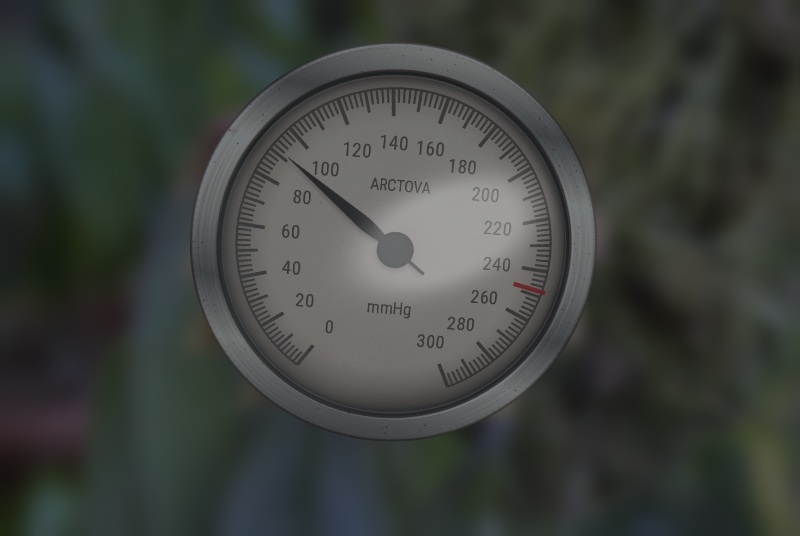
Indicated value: 92 mmHg
